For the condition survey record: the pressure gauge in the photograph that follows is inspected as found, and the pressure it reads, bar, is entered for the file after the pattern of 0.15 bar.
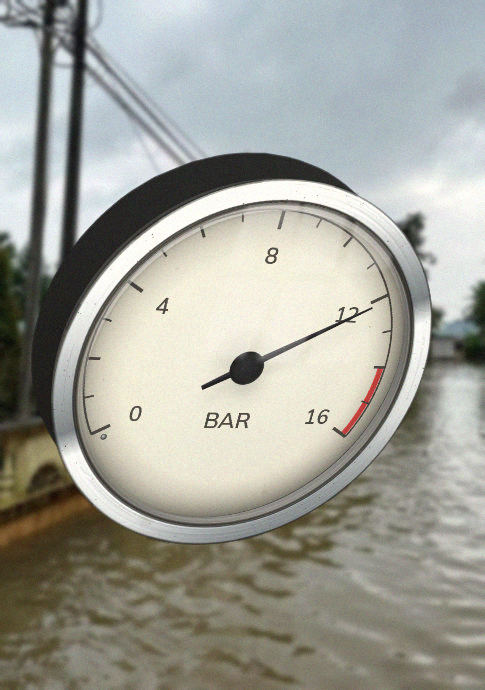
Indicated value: 12 bar
